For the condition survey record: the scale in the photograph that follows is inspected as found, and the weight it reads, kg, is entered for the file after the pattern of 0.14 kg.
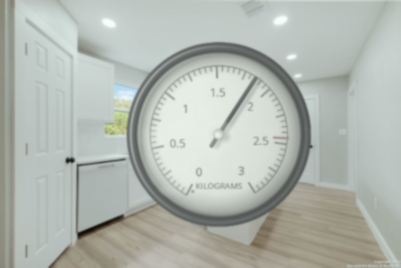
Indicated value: 1.85 kg
